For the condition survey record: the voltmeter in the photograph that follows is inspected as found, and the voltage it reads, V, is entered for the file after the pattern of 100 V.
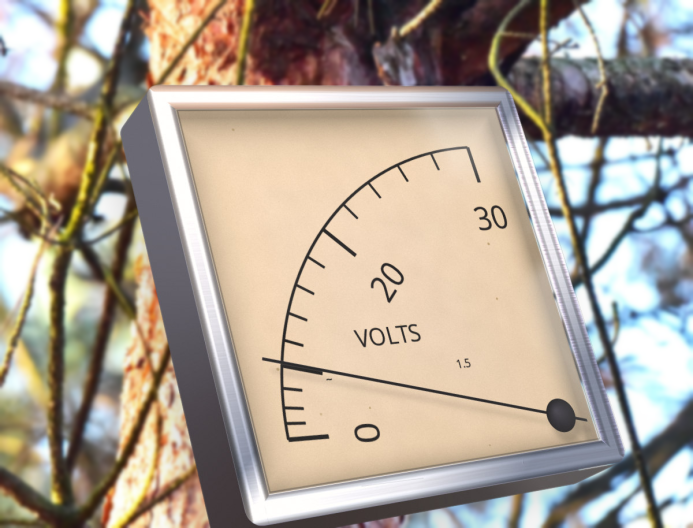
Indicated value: 10 V
